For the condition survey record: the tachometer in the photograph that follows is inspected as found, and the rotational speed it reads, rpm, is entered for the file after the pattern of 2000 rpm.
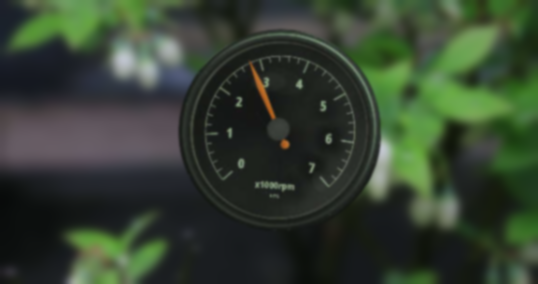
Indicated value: 2800 rpm
